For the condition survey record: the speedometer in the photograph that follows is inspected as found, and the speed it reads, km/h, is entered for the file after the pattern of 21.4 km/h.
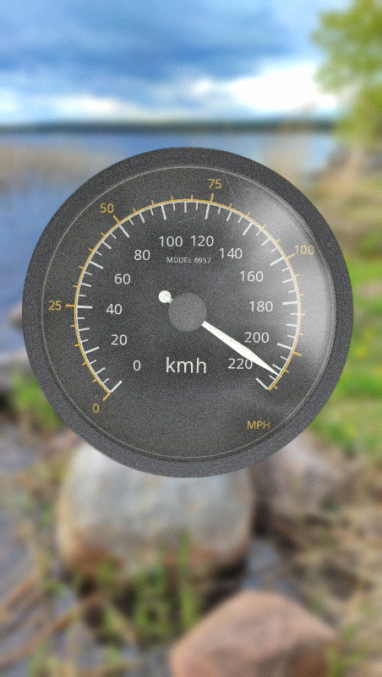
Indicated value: 212.5 km/h
